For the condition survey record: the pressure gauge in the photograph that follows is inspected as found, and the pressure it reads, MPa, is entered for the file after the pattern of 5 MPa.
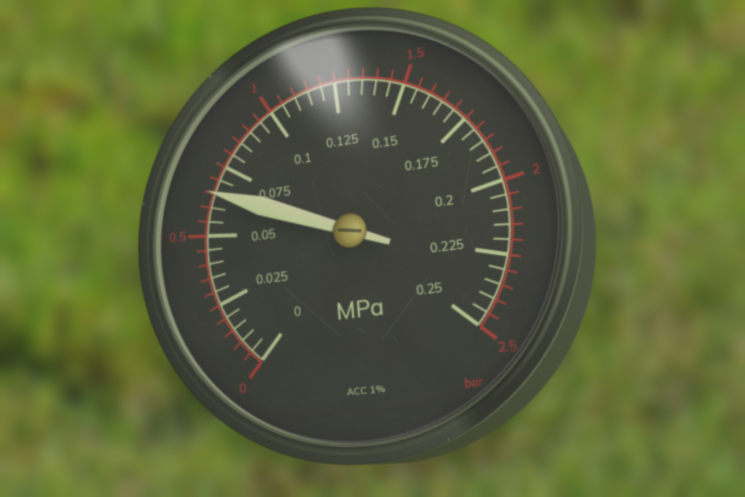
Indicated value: 0.065 MPa
